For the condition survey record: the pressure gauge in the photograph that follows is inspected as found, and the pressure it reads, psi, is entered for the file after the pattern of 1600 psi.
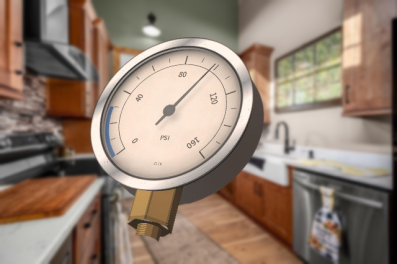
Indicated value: 100 psi
